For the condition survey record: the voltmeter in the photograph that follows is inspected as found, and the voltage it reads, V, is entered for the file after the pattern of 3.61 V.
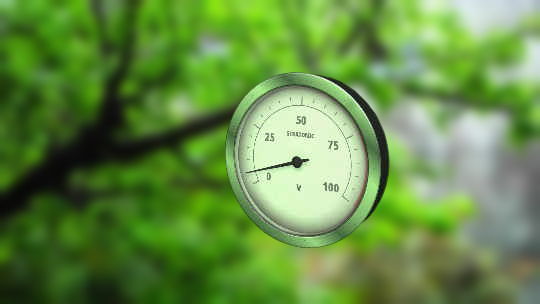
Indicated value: 5 V
